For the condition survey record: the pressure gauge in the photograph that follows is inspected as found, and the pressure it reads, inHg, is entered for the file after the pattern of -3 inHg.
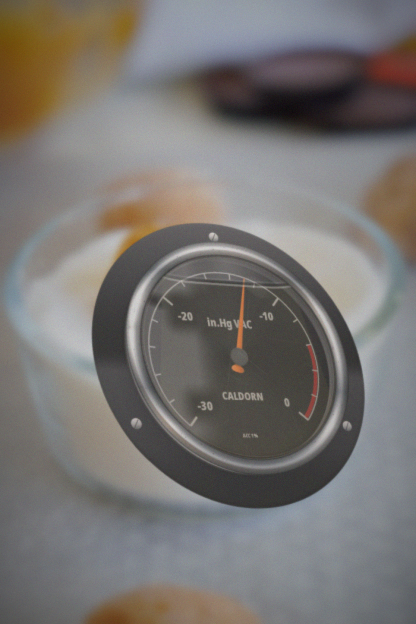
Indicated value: -13 inHg
